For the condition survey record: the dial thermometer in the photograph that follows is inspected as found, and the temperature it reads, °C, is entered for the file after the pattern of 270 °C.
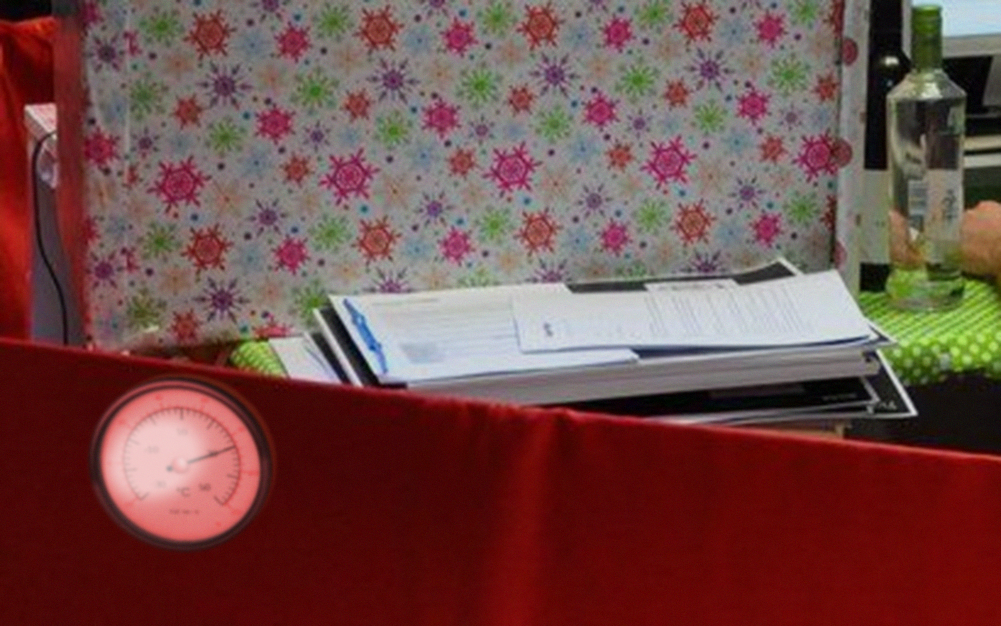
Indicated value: 30 °C
